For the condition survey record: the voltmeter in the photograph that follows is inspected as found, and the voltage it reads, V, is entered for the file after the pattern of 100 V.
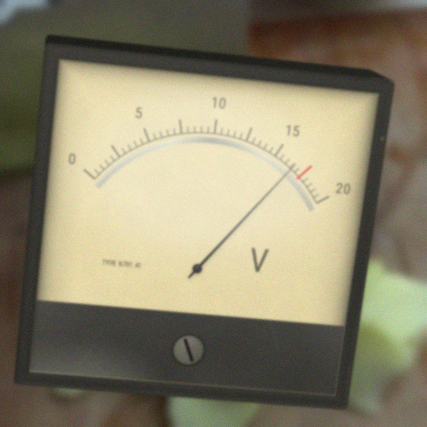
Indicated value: 16.5 V
